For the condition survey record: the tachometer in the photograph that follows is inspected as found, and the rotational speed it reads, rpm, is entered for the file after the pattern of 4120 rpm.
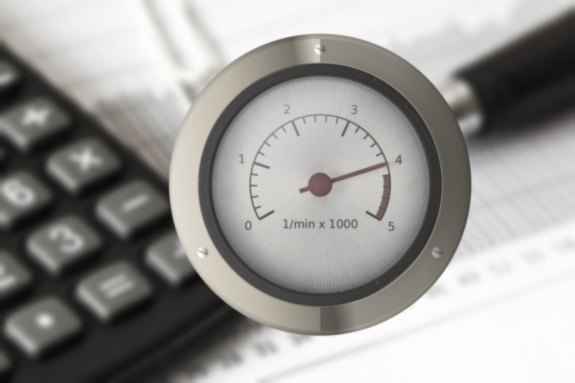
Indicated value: 4000 rpm
